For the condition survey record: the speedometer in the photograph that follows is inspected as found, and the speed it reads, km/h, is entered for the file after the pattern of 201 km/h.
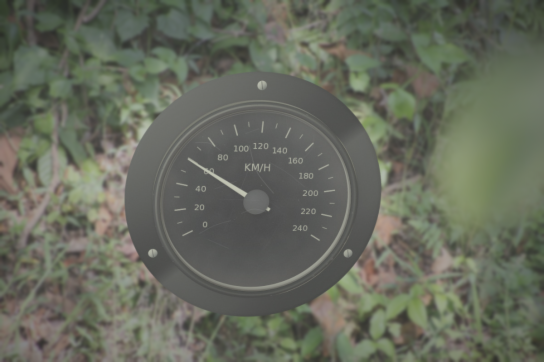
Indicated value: 60 km/h
